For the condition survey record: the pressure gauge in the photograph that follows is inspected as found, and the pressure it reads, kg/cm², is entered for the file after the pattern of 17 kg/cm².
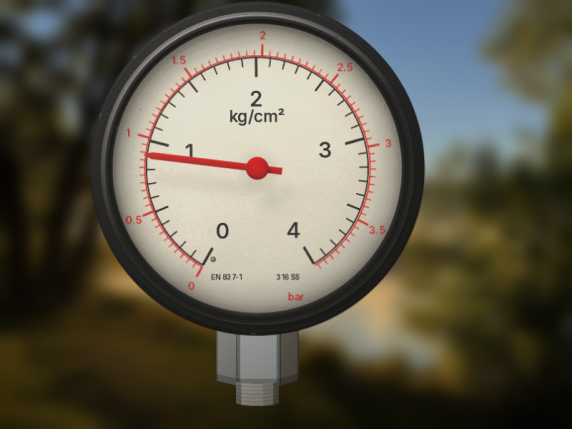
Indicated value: 0.9 kg/cm²
